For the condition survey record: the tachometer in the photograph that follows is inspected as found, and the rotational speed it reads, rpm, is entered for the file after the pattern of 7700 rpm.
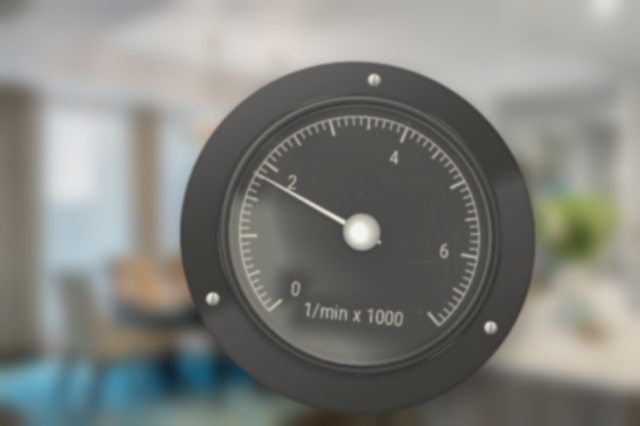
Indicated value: 1800 rpm
